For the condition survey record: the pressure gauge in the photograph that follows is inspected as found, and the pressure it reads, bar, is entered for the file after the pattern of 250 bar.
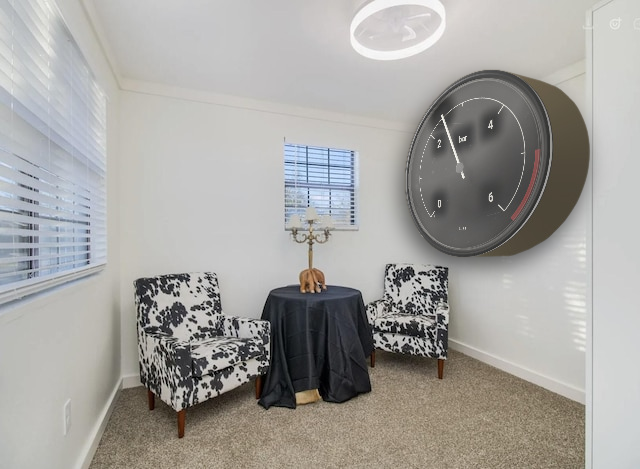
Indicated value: 2.5 bar
